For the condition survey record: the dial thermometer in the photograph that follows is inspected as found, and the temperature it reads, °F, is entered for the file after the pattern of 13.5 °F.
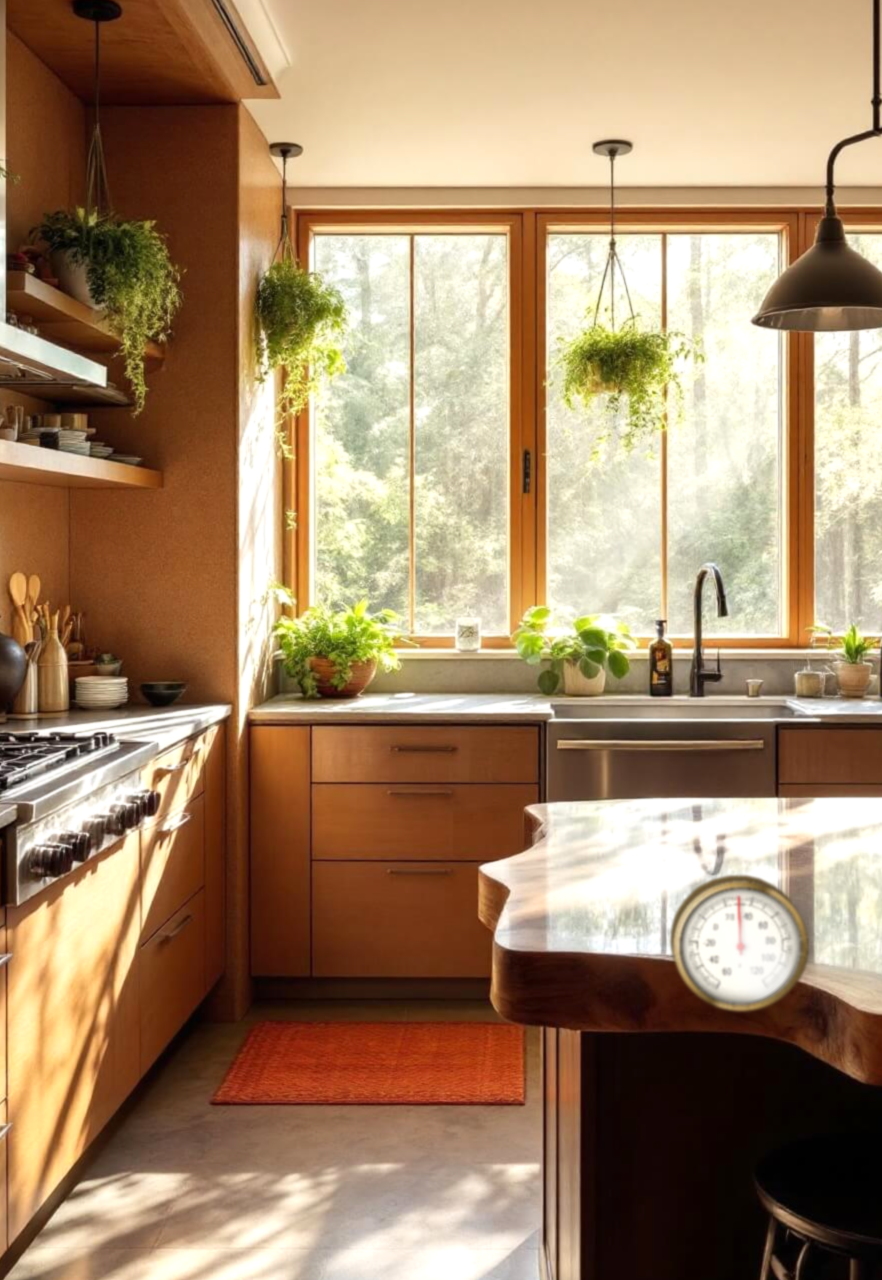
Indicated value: 30 °F
